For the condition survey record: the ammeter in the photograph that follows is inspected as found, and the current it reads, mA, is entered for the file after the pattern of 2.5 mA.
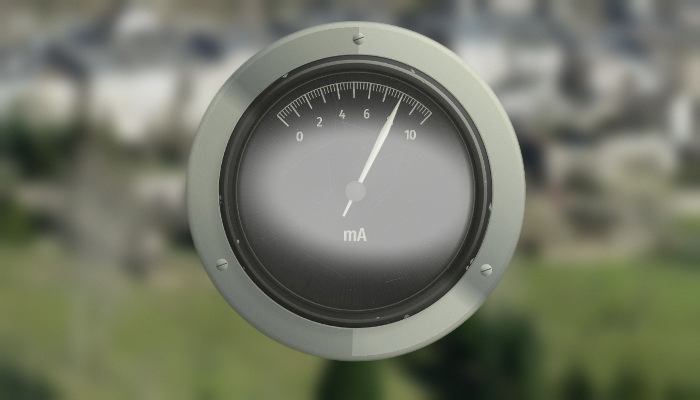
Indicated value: 8 mA
